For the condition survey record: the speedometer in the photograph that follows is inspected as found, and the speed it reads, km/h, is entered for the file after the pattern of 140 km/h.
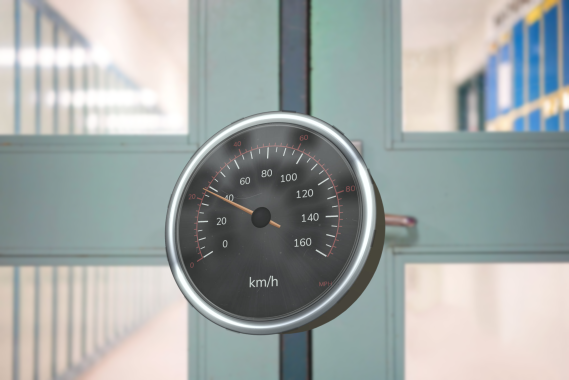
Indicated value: 37.5 km/h
